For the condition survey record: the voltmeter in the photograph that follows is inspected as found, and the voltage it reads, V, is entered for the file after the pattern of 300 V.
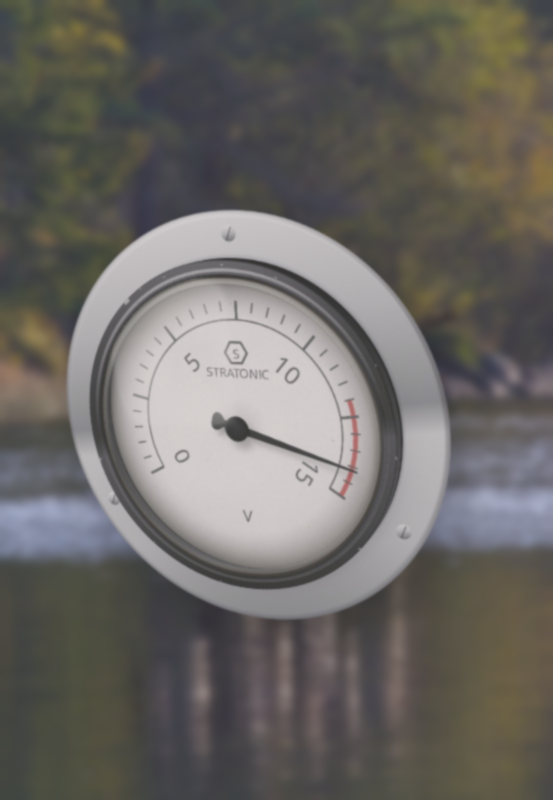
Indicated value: 14 V
